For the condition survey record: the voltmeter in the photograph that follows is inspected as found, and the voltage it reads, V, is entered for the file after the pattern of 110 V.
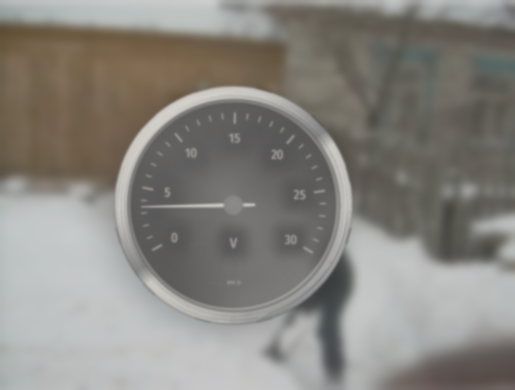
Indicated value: 3.5 V
